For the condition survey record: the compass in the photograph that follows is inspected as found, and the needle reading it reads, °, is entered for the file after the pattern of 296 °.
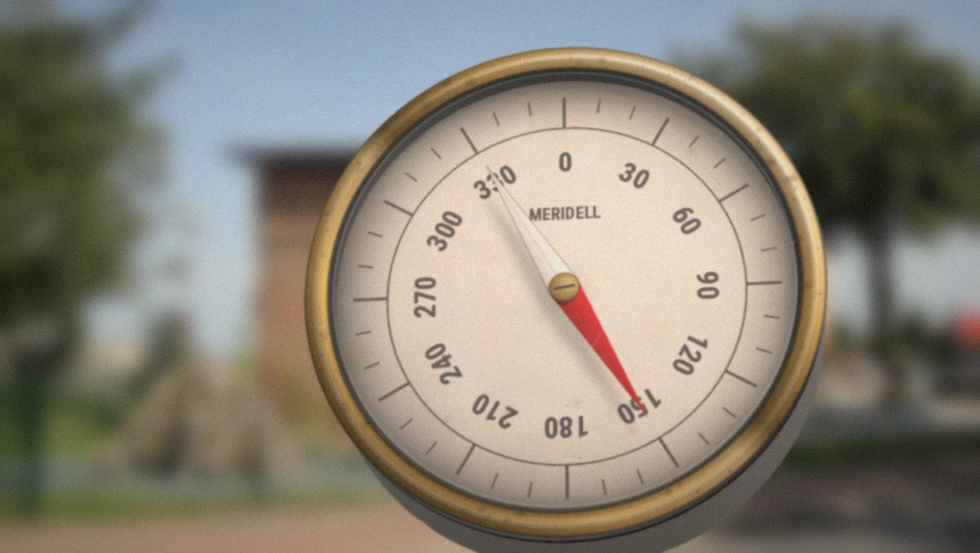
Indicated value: 150 °
